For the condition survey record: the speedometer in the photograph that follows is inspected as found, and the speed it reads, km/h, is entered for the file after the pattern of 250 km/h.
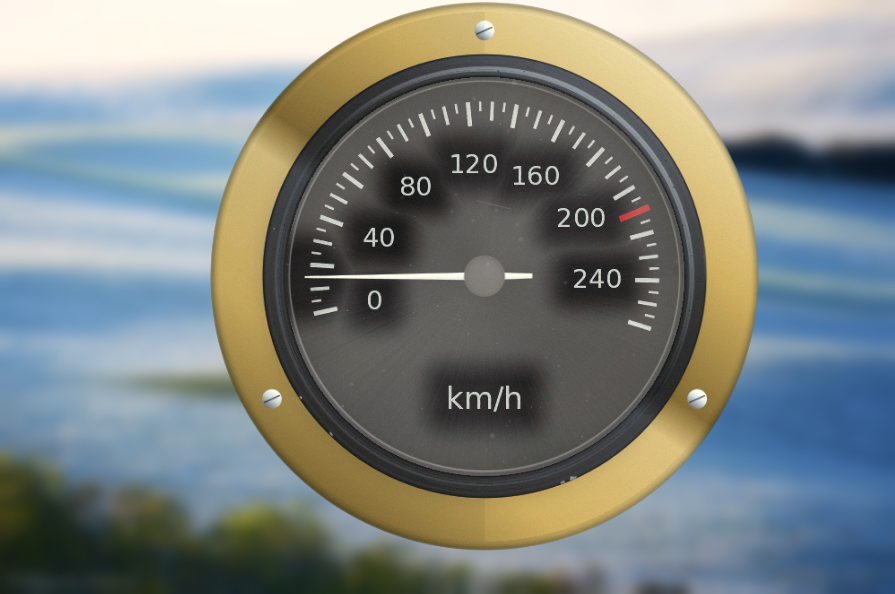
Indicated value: 15 km/h
